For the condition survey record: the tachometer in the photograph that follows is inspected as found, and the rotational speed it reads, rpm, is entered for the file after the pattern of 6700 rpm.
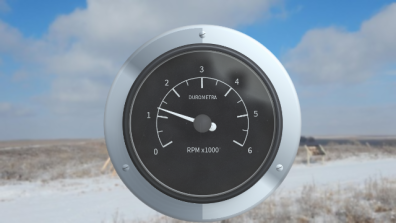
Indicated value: 1250 rpm
